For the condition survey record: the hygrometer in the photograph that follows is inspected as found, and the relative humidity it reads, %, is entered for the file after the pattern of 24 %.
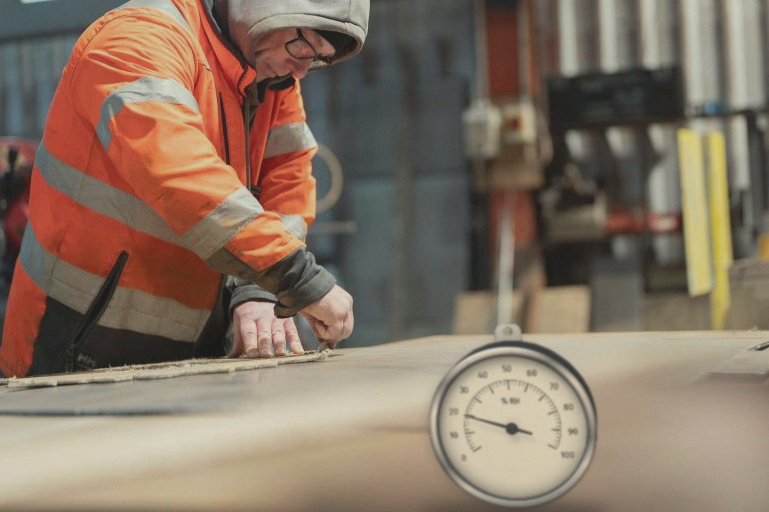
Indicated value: 20 %
